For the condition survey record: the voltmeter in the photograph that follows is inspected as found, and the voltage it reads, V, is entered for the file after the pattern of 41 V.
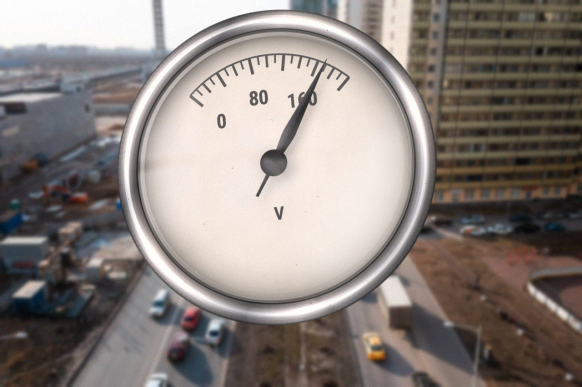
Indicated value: 170 V
